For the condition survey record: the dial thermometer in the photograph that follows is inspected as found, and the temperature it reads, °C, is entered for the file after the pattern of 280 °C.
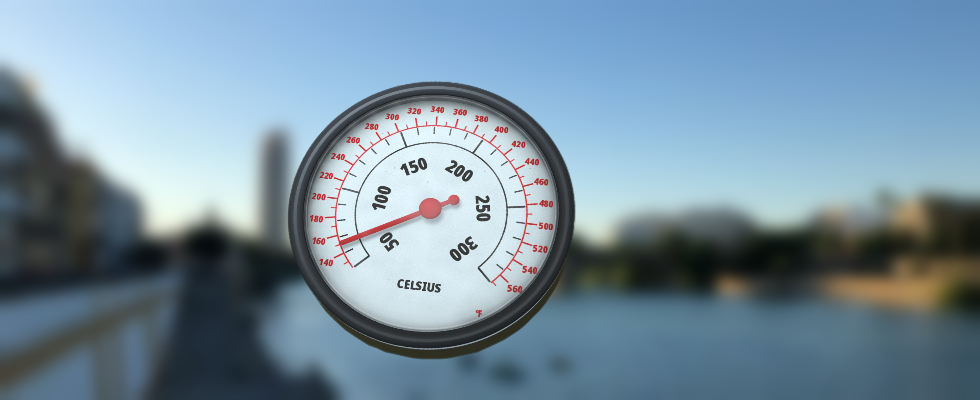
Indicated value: 65 °C
